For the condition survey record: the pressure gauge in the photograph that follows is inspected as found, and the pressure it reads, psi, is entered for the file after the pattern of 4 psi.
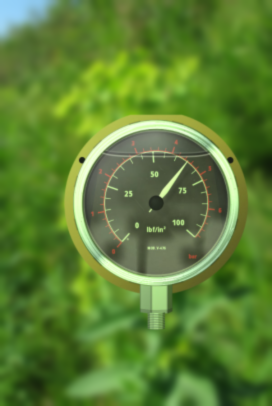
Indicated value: 65 psi
